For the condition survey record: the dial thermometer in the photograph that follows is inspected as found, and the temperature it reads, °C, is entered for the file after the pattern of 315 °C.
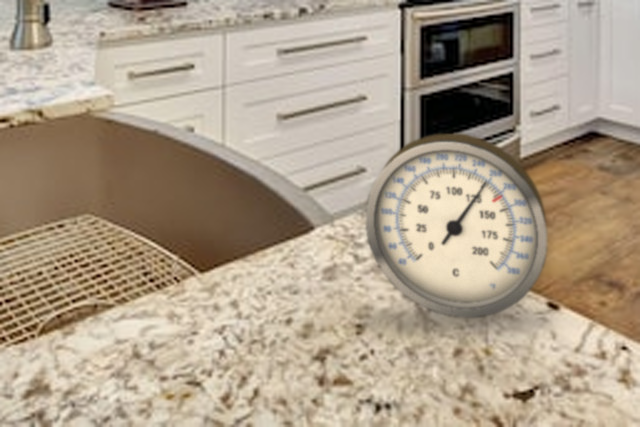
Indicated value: 125 °C
